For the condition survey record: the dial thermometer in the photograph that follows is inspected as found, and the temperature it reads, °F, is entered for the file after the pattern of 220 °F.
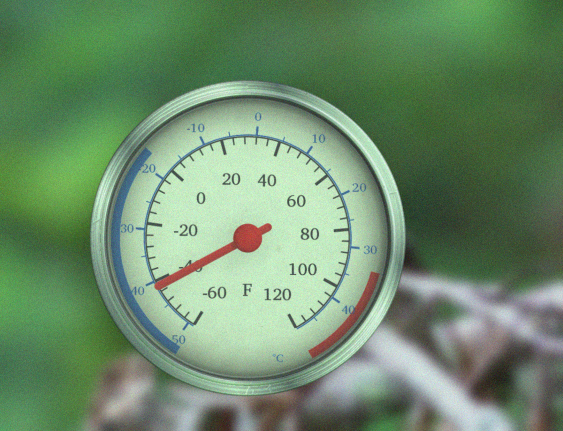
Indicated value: -42 °F
